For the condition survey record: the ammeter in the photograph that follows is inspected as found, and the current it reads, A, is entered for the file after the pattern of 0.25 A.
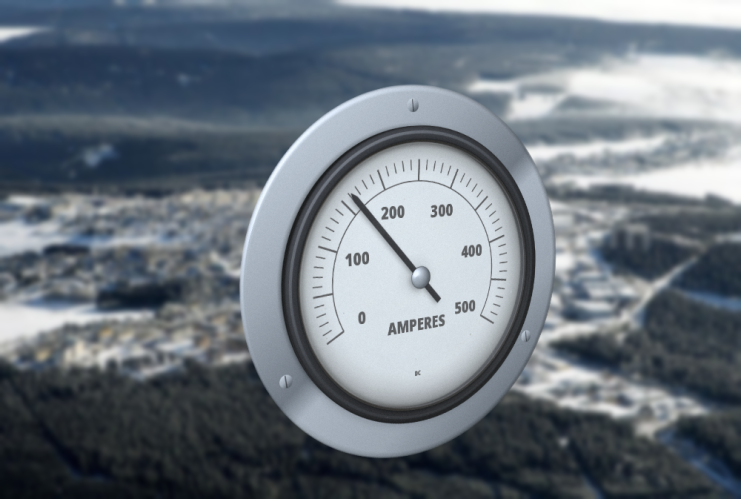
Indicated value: 160 A
